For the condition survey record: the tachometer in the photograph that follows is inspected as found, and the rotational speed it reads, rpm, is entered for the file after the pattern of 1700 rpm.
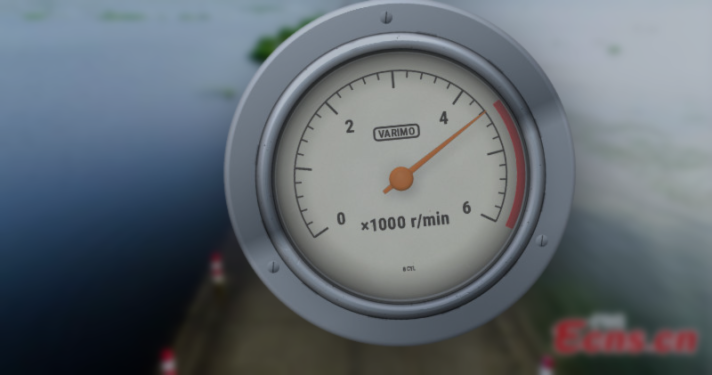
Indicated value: 4400 rpm
